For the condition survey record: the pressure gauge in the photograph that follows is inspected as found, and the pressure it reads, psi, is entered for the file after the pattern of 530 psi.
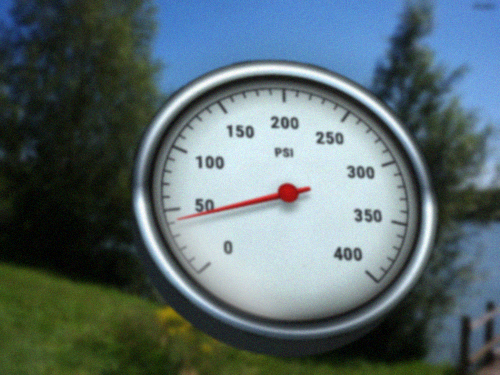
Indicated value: 40 psi
